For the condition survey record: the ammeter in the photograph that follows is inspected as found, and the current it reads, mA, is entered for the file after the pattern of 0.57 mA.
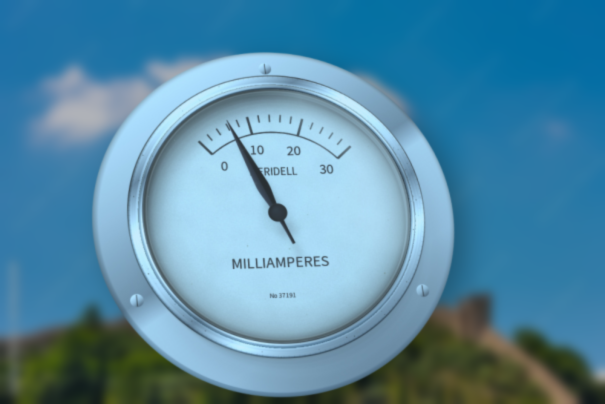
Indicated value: 6 mA
